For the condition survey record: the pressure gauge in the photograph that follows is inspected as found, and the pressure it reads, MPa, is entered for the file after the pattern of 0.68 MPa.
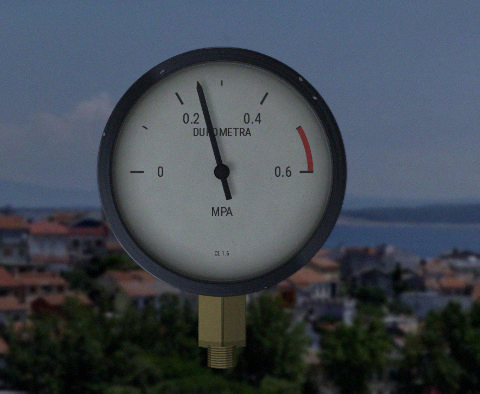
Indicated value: 0.25 MPa
